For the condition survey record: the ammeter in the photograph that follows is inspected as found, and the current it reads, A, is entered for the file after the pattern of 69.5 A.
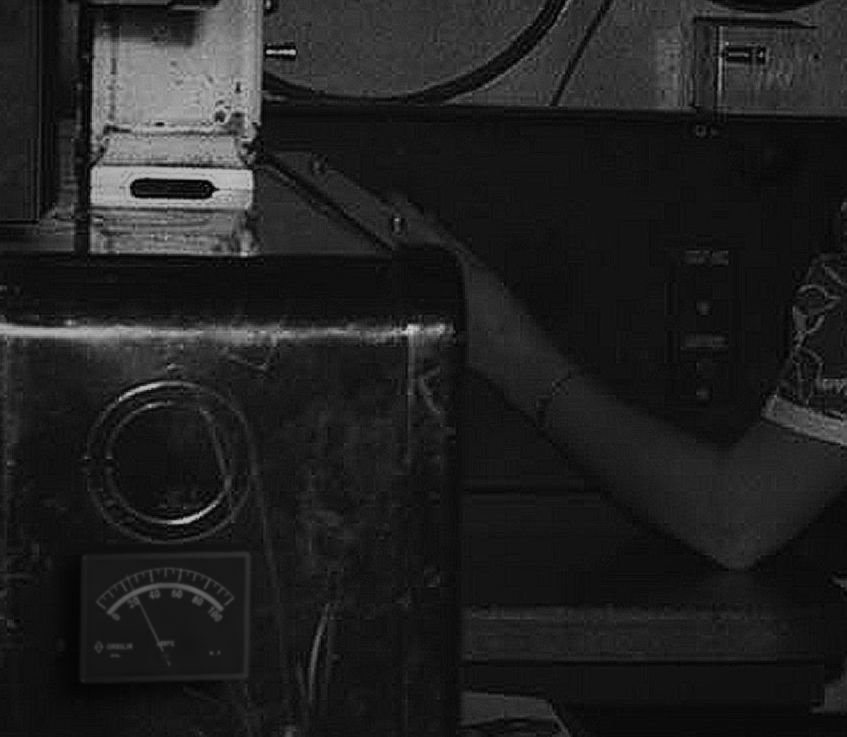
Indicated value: 25 A
